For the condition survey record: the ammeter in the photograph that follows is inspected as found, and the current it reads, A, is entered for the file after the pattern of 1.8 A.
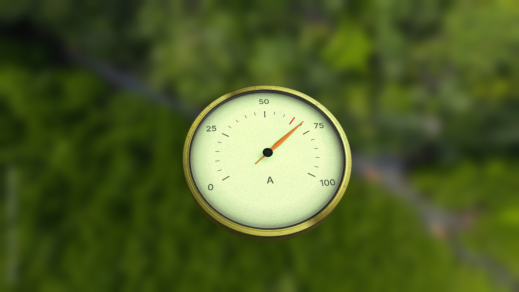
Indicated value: 70 A
